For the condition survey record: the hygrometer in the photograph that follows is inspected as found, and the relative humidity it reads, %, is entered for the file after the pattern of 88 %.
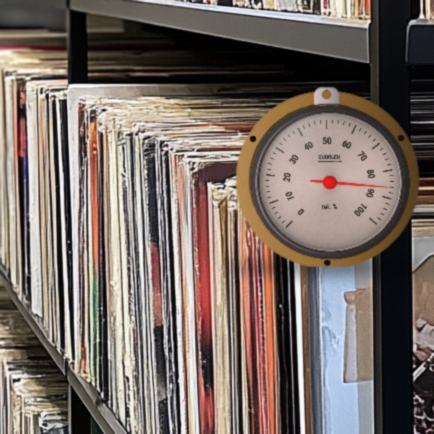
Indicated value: 86 %
